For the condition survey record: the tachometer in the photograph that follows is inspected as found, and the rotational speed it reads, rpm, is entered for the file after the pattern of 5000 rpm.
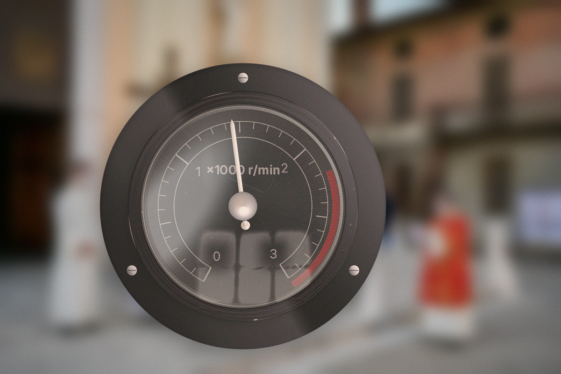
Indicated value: 1450 rpm
